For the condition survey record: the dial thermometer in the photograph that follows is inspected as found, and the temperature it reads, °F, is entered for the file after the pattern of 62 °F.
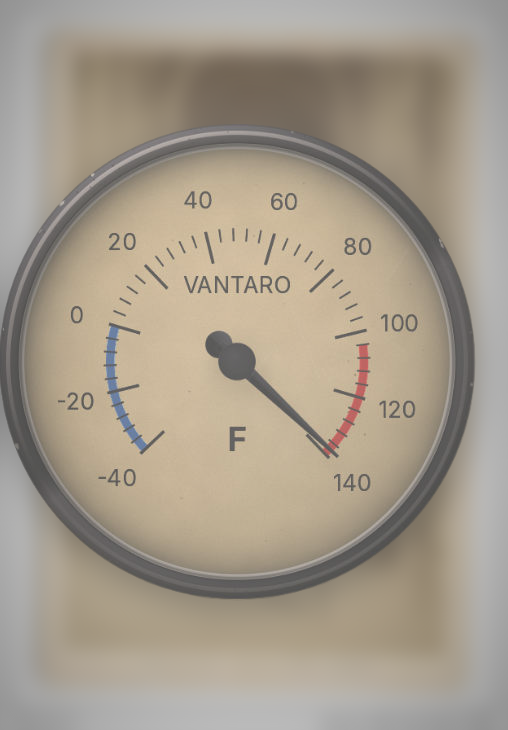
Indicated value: 138 °F
